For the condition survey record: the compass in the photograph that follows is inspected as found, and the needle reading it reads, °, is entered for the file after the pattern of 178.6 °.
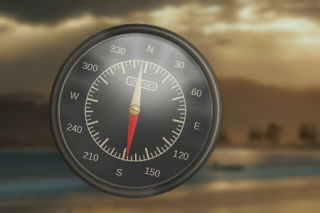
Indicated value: 175 °
